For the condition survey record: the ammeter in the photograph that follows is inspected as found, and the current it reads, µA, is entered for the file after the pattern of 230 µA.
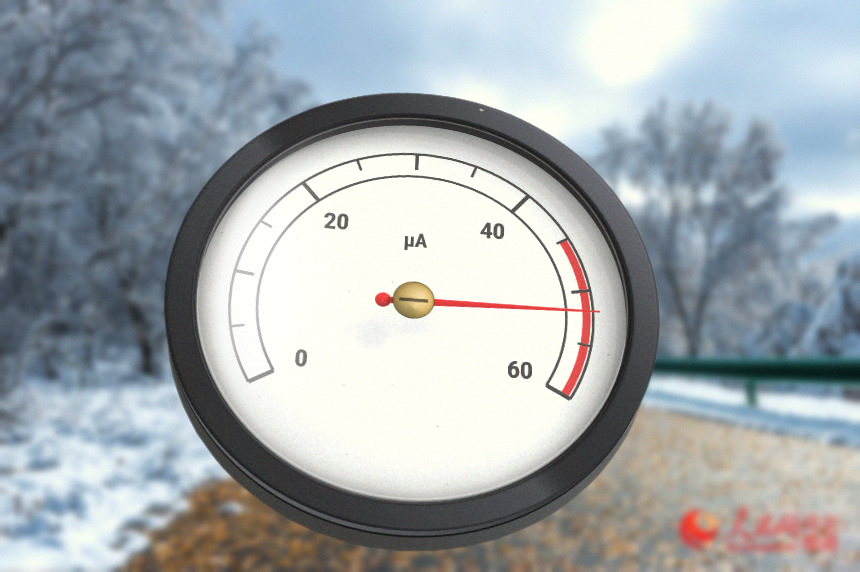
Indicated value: 52.5 µA
